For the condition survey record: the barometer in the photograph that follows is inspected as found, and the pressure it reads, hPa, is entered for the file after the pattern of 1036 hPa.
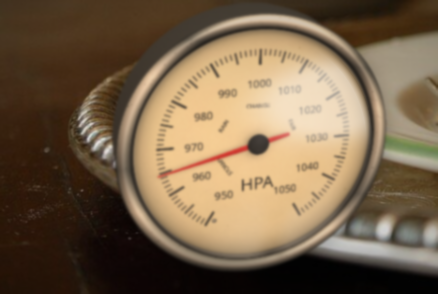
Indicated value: 965 hPa
